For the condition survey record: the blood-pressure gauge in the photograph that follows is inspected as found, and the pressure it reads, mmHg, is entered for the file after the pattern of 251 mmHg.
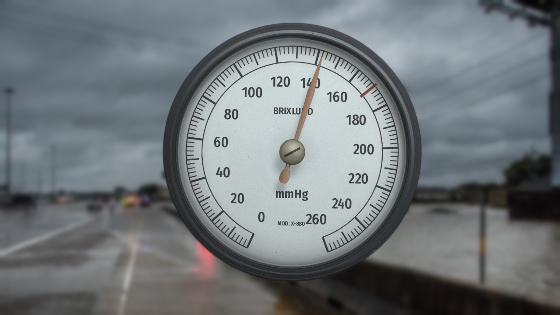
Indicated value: 142 mmHg
